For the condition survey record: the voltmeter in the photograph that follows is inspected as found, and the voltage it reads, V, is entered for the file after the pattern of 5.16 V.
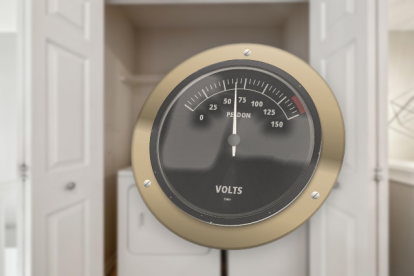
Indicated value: 65 V
